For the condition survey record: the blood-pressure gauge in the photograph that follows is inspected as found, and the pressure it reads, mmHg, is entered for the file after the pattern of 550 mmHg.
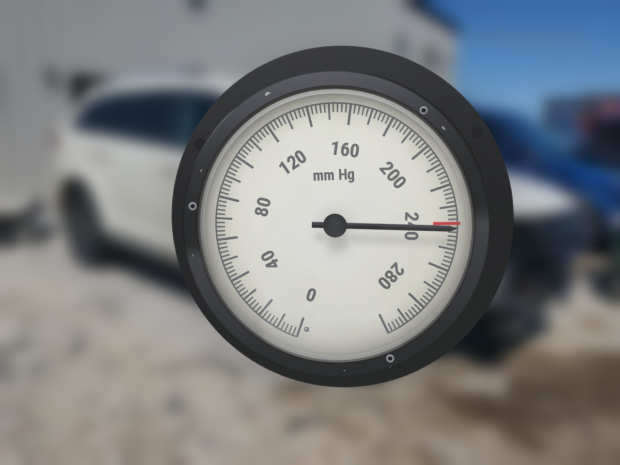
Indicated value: 240 mmHg
